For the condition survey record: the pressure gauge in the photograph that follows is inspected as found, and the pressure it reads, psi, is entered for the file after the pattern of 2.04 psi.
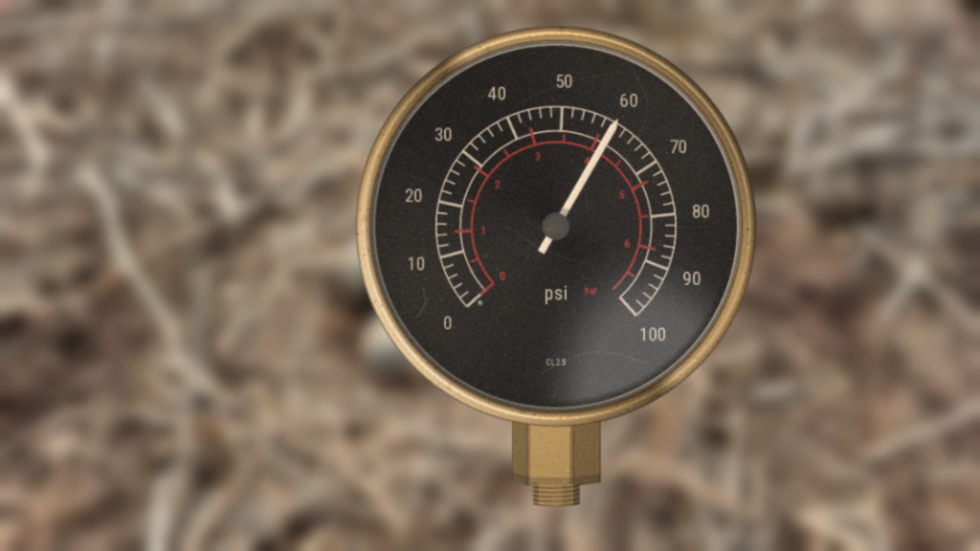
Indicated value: 60 psi
